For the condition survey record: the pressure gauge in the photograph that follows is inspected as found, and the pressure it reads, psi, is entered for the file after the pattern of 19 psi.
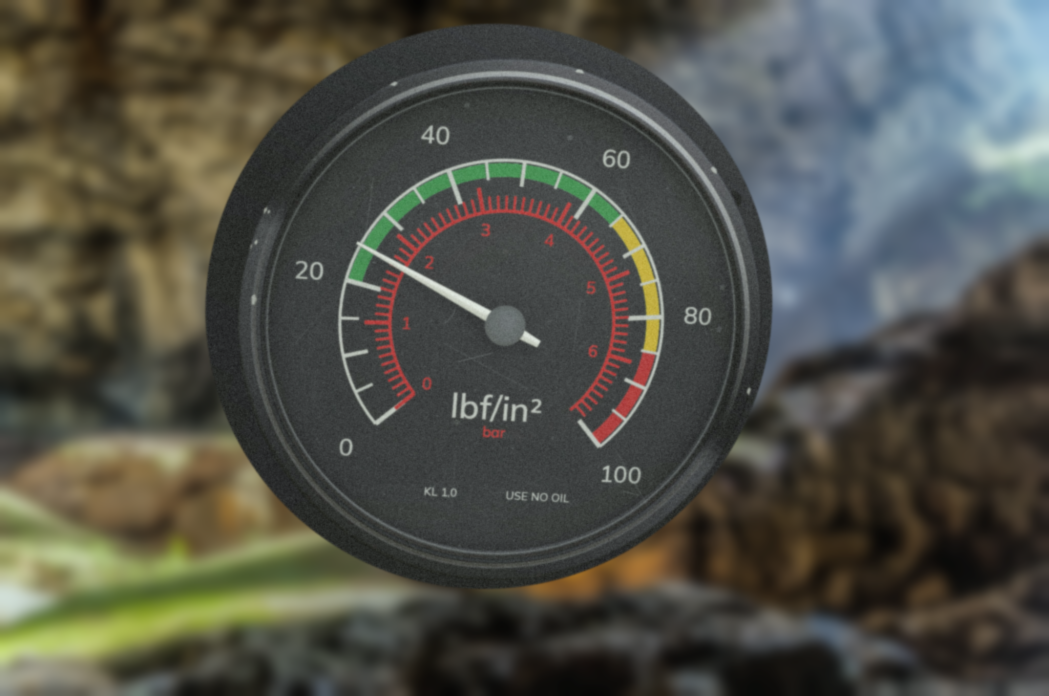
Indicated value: 25 psi
